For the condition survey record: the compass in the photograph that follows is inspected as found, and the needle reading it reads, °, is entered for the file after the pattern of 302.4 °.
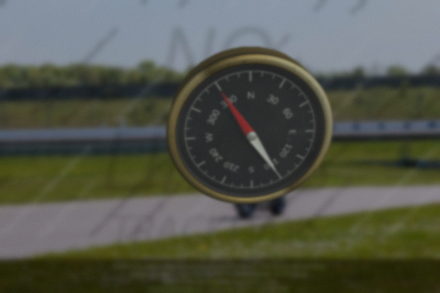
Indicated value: 330 °
